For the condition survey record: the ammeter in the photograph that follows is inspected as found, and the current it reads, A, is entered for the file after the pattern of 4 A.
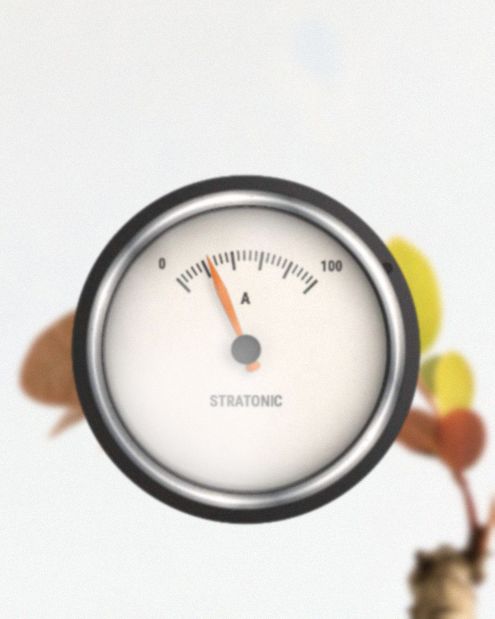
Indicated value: 24 A
